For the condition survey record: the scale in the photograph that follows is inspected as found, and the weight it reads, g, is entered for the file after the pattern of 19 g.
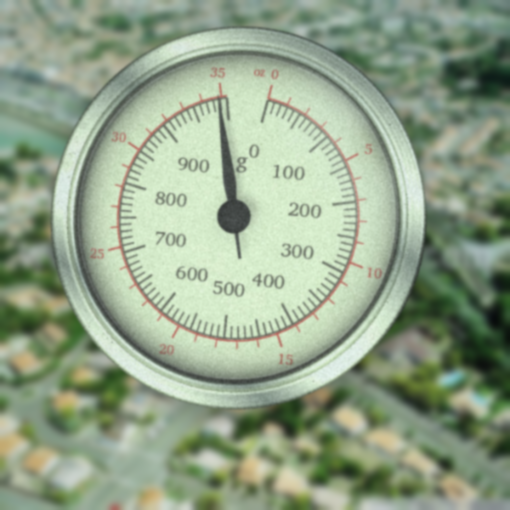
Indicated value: 990 g
